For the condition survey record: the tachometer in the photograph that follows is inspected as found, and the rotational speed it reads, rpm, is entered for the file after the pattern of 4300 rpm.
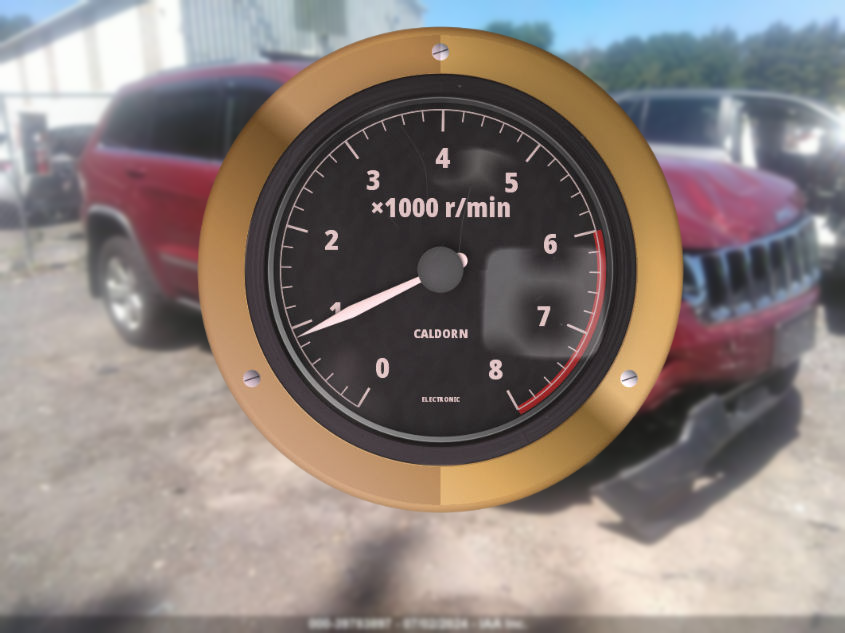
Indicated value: 900 rpm
